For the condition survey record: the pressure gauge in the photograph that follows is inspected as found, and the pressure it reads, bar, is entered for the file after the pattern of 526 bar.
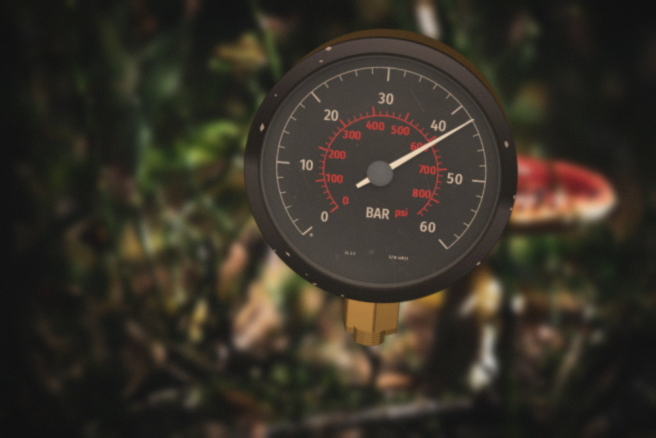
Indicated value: 42 bar
